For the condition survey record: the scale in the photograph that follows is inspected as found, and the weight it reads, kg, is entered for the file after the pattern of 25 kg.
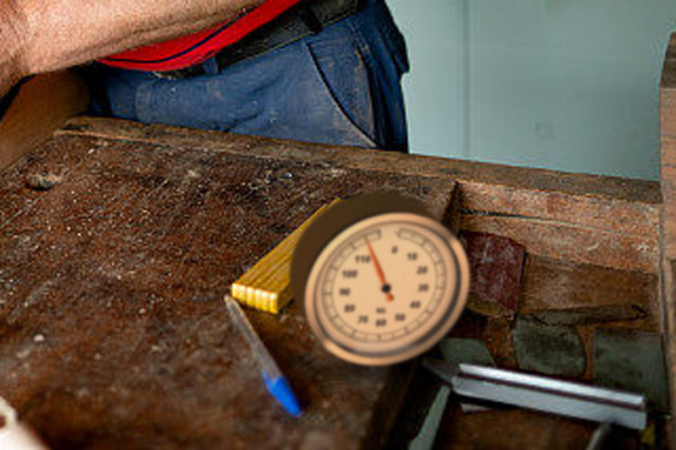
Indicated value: 115 kg
